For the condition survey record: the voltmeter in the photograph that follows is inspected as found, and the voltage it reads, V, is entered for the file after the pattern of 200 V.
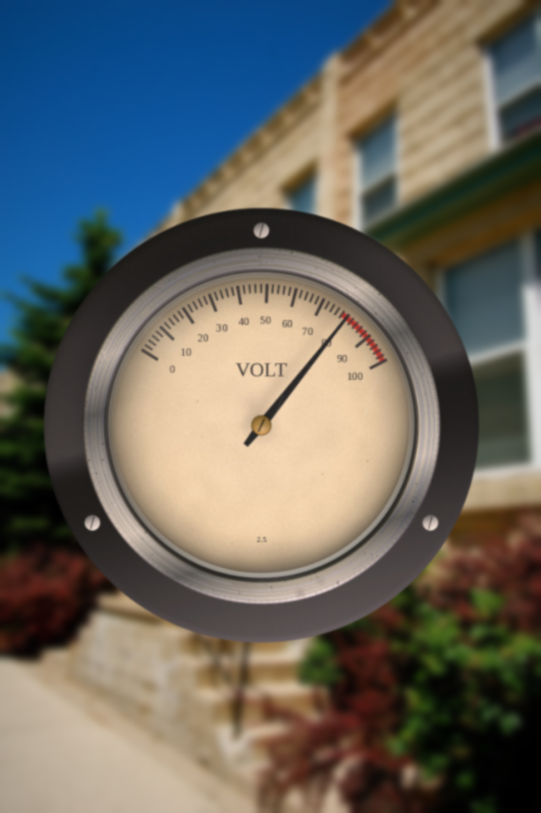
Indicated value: 80 V
